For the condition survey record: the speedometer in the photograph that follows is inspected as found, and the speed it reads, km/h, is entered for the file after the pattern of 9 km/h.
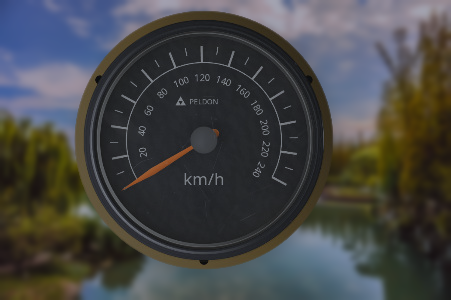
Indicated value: 0 km/h
